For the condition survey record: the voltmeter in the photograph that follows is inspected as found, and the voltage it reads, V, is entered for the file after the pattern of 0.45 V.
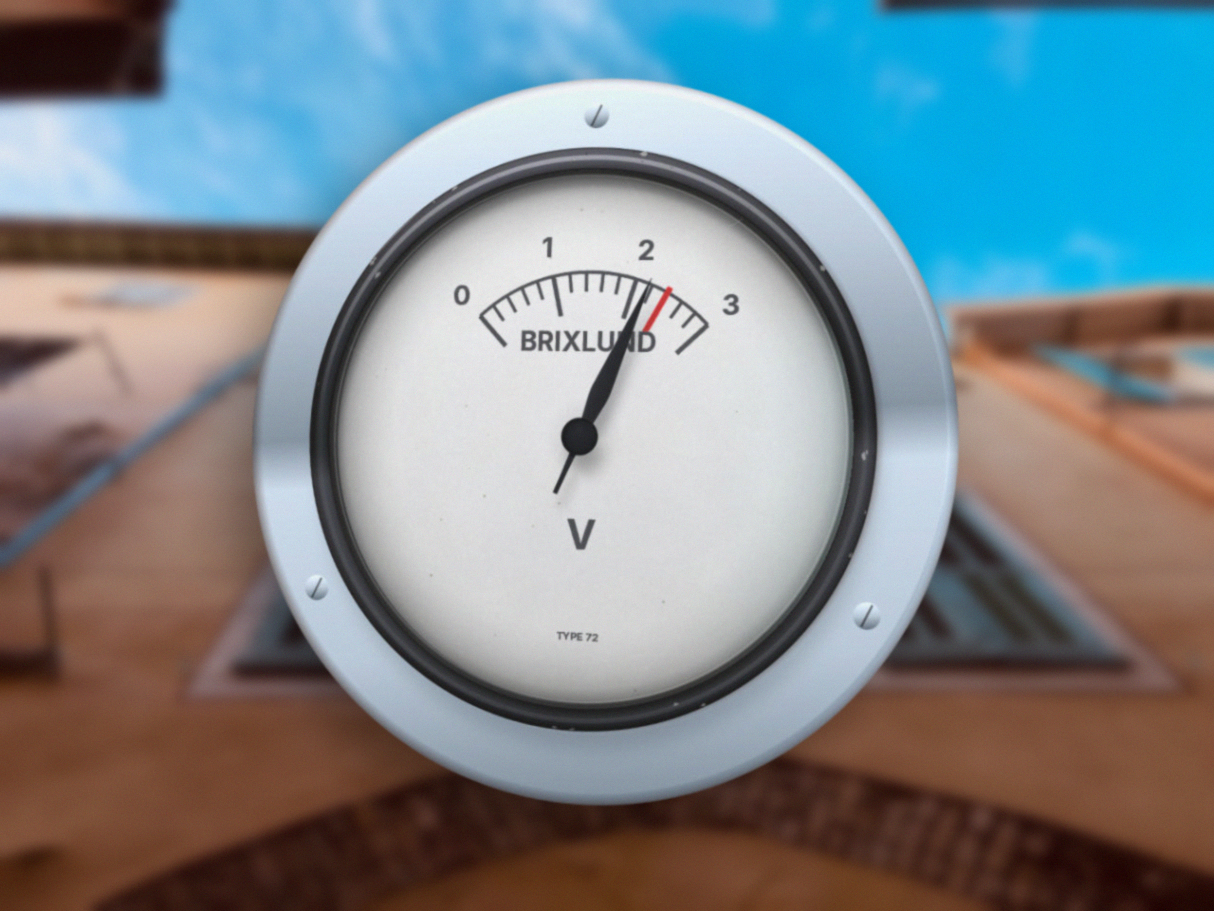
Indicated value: 2.2 V
